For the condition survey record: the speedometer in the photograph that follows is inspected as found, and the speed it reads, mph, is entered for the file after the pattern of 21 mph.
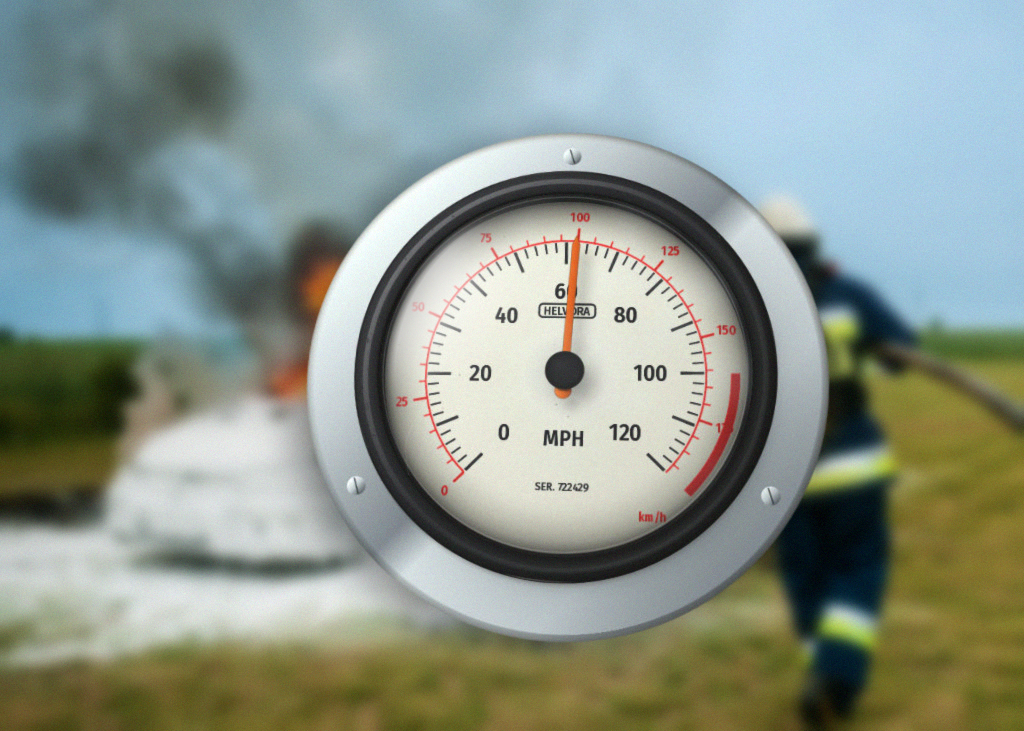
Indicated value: 62 mph
